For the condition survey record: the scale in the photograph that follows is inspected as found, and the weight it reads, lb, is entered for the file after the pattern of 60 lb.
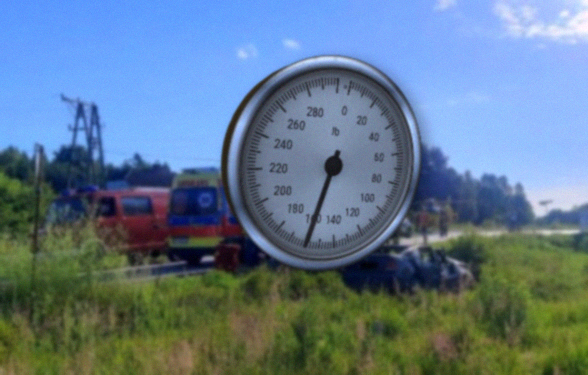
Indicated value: 160 lb
